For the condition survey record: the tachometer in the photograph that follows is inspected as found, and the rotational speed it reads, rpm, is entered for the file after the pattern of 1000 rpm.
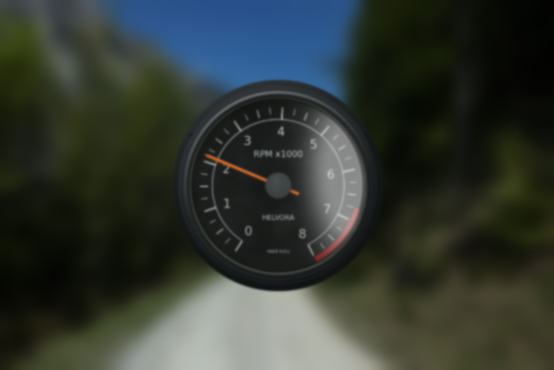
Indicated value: 2125 rpm
